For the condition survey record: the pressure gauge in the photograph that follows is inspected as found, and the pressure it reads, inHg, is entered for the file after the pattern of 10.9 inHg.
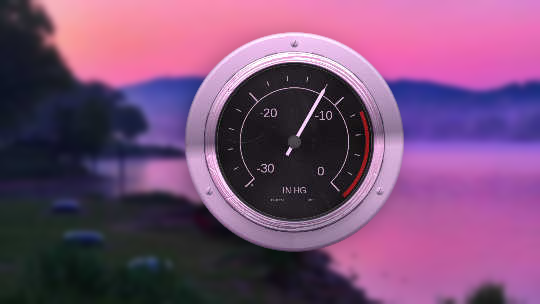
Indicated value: -12 inHg
